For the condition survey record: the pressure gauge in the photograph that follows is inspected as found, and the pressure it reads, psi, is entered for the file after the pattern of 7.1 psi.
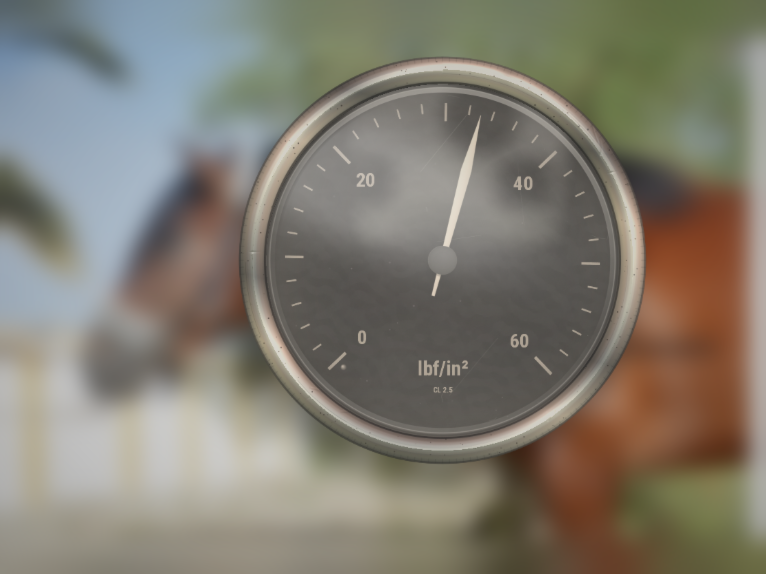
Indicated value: 33 psi
